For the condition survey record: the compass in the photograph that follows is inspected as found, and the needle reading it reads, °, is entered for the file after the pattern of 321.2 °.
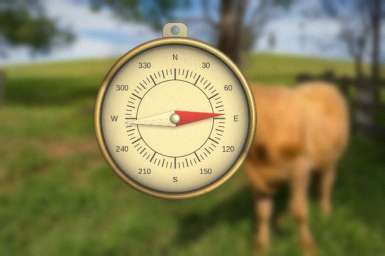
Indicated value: 85 °
